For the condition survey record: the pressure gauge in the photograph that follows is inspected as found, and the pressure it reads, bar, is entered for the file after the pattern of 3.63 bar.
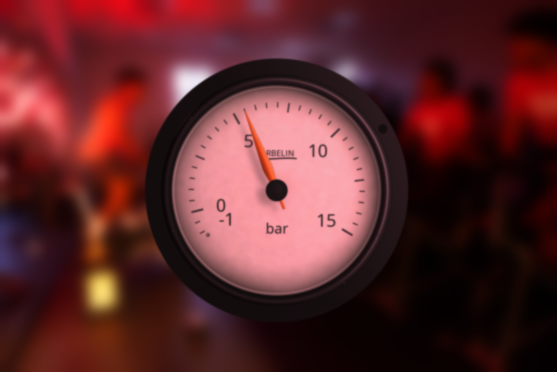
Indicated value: 5.5 bar
